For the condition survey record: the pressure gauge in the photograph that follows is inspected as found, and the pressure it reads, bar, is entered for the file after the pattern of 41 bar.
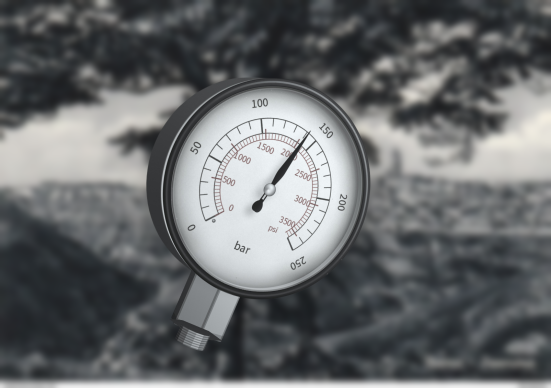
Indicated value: 140 bar
